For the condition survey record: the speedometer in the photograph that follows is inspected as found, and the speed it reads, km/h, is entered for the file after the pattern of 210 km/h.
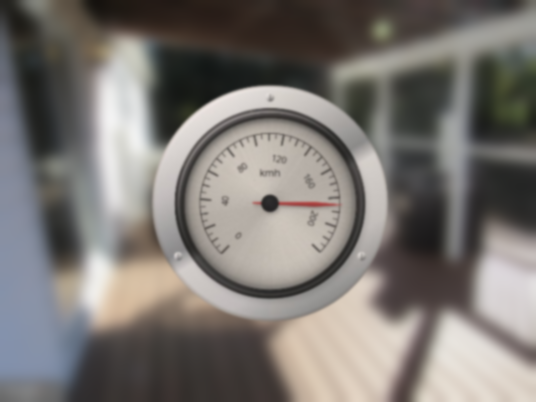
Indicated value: 185 km/h
